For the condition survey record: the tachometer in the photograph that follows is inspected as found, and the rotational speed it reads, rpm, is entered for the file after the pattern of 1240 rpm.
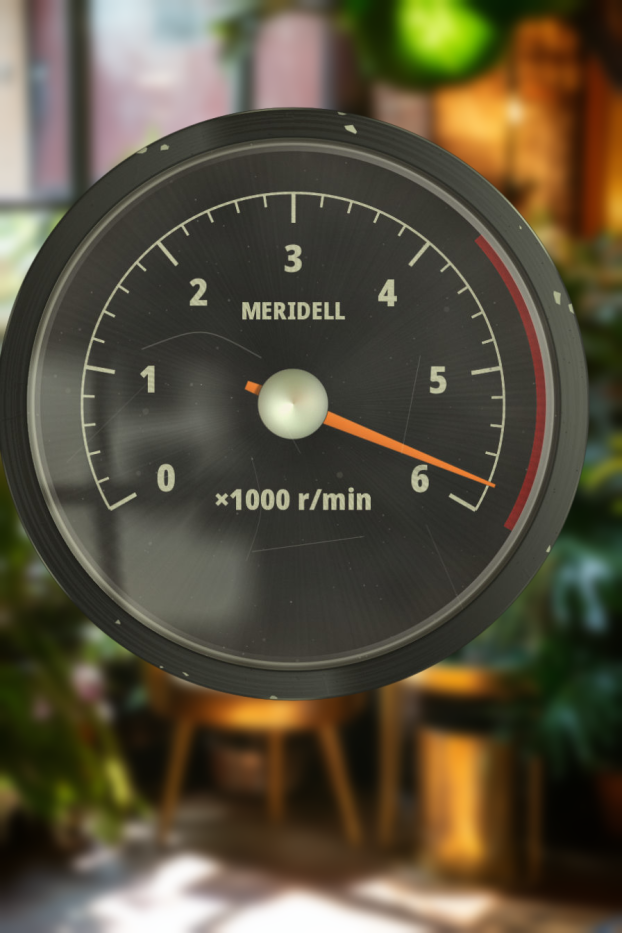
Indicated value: 5800 rpm
